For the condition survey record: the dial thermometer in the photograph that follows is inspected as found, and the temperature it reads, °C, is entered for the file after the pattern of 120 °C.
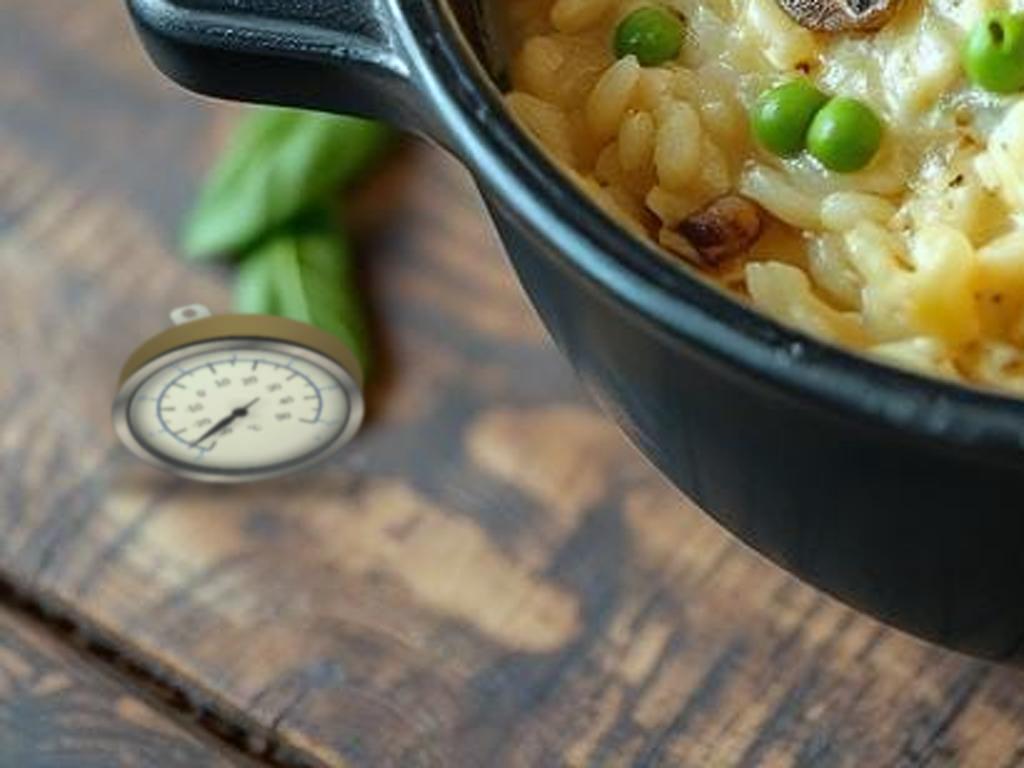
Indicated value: -25 °C
